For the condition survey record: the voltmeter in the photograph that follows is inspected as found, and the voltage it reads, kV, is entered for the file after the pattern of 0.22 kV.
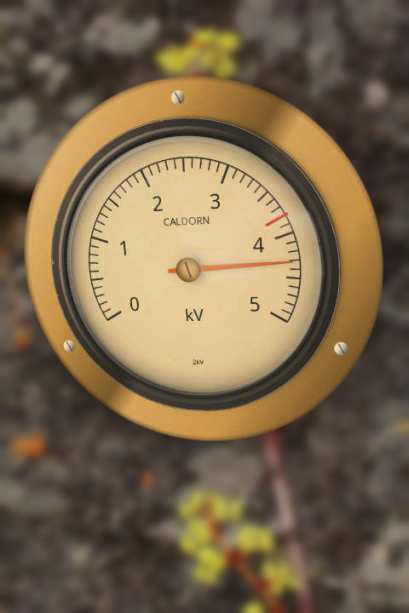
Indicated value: 4.3 kV
